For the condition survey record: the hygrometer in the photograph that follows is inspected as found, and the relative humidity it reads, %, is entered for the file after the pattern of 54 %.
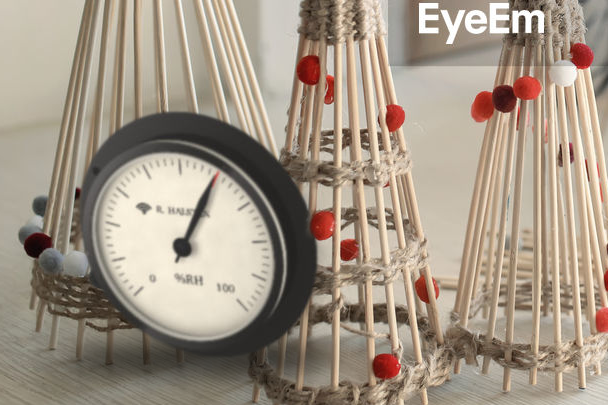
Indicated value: 60 %
